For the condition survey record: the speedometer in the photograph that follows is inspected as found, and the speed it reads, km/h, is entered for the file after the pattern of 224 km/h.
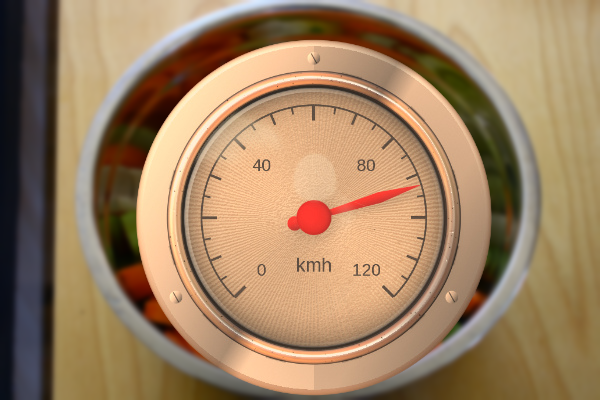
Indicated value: 92.5 km/h
